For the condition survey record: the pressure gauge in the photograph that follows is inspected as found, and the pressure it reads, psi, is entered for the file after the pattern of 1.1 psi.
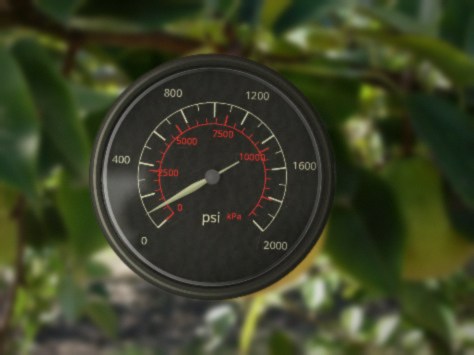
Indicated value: 100 psi
